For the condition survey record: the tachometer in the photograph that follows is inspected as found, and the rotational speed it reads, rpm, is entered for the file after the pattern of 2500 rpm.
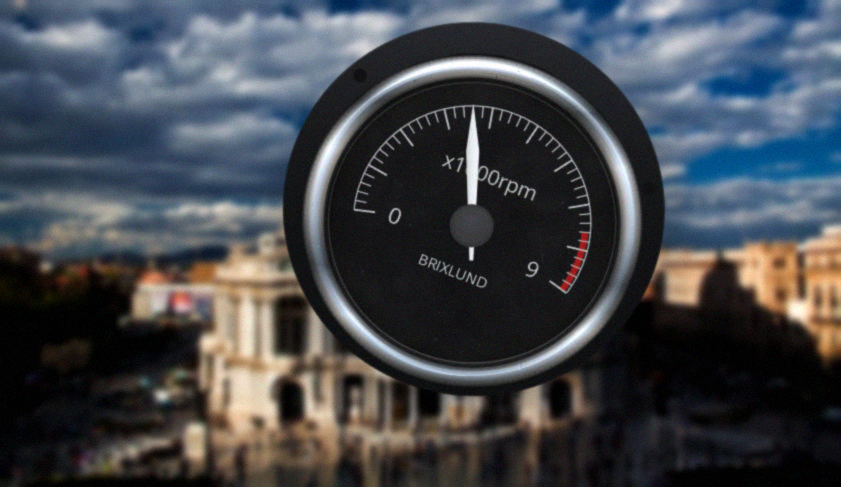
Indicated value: 3600 rpm
